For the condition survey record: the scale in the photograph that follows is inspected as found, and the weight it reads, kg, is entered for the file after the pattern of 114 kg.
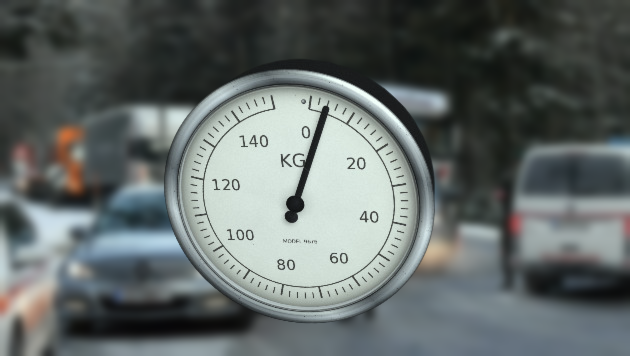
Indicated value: 4 kg
